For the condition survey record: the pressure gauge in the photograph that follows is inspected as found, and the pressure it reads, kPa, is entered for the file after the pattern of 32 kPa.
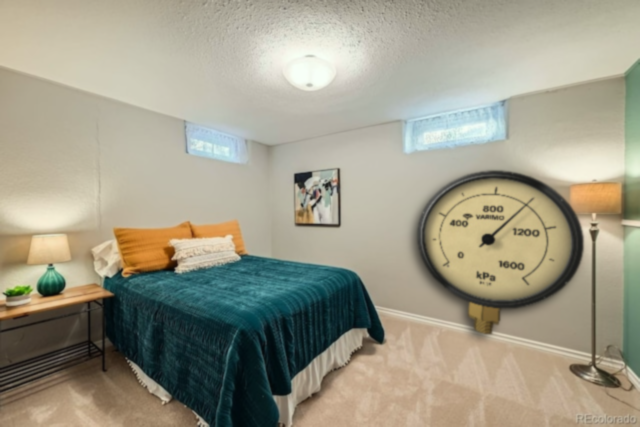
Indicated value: 1000 kPa
